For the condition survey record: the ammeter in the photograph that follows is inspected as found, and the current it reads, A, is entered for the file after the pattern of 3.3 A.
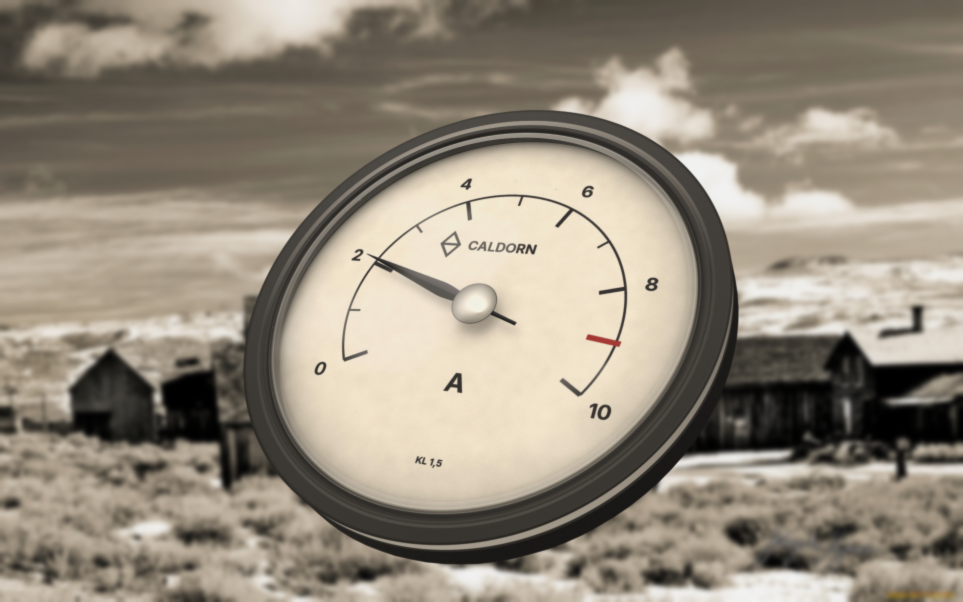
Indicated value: 2 A
